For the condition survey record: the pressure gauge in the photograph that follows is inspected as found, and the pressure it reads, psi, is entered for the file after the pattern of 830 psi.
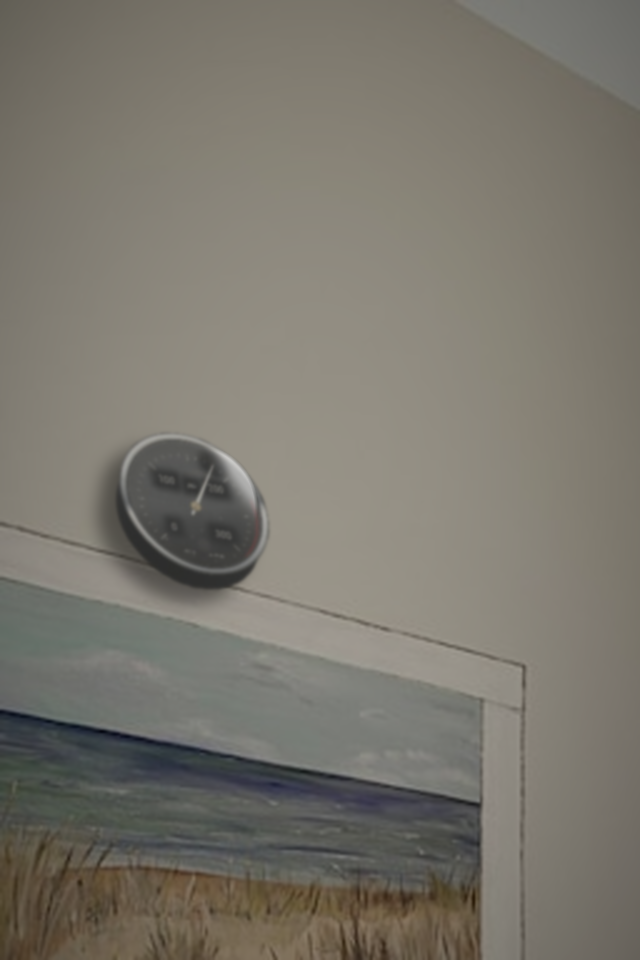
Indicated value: 180 psi
